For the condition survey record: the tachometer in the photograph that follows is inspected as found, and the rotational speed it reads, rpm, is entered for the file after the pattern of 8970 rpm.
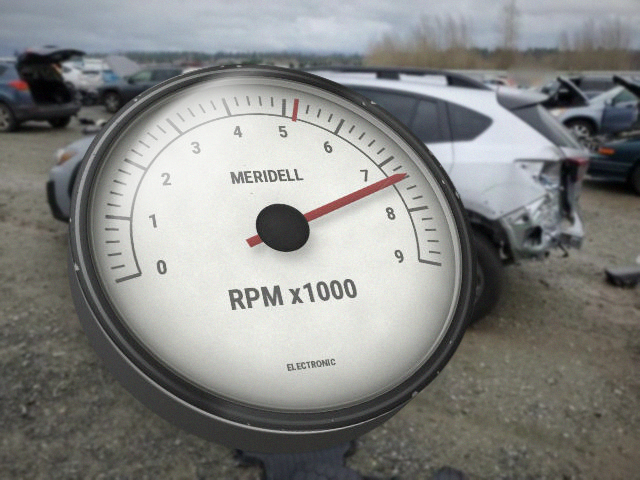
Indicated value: 7400 rpm
